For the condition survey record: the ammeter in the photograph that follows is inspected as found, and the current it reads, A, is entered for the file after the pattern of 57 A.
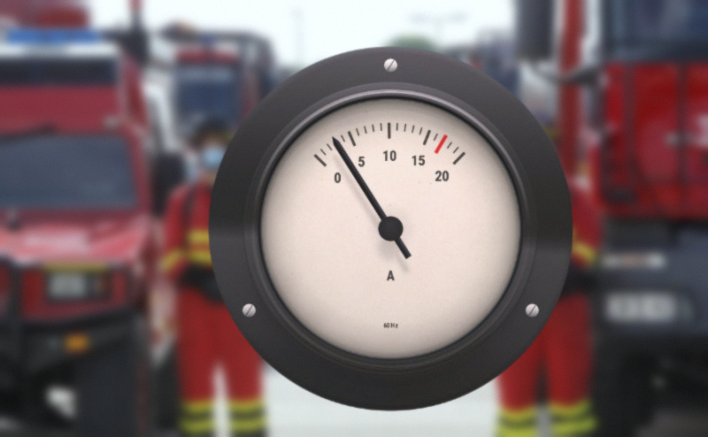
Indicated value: 3 A
